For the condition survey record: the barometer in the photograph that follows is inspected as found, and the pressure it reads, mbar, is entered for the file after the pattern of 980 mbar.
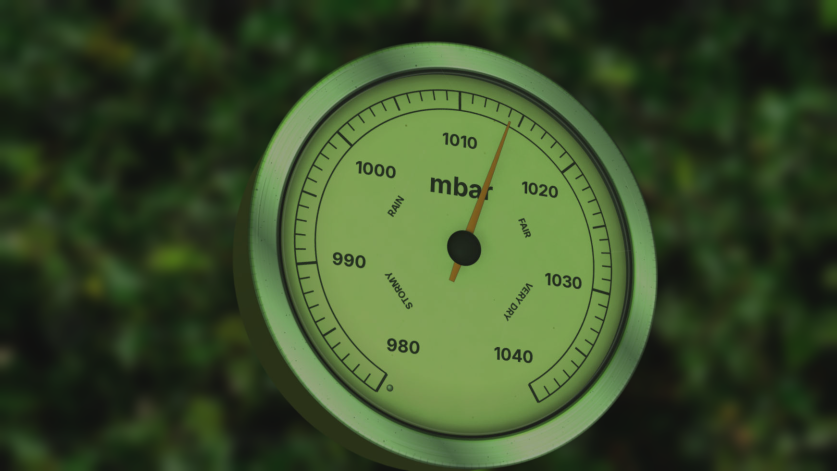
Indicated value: 1014 mbar
